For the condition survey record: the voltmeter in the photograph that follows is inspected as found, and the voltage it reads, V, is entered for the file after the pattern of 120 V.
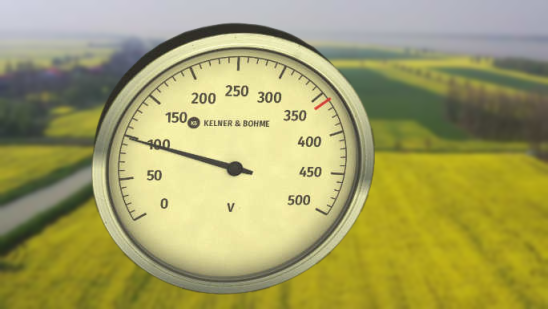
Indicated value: 100 V
